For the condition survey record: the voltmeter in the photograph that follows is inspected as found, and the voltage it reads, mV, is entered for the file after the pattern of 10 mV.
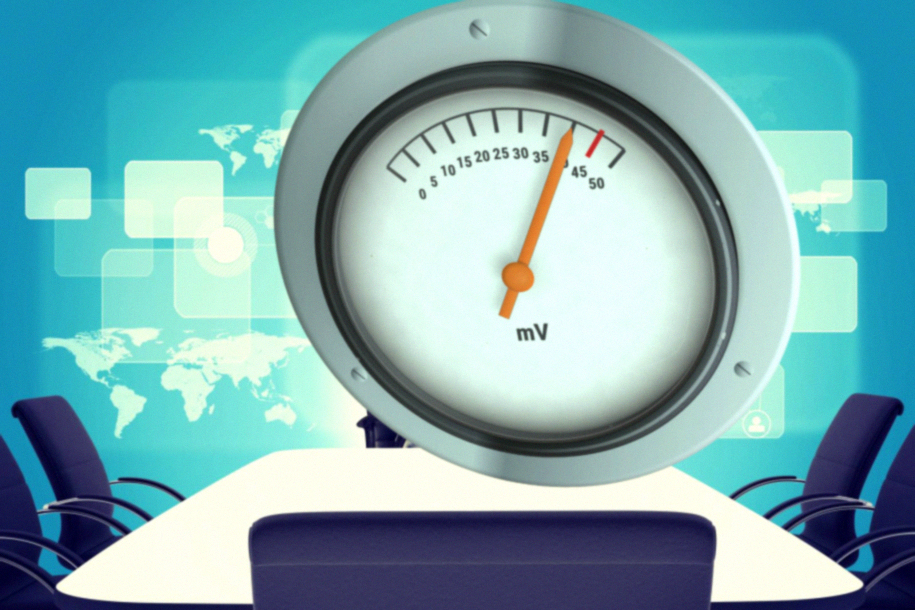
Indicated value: 40 mV
